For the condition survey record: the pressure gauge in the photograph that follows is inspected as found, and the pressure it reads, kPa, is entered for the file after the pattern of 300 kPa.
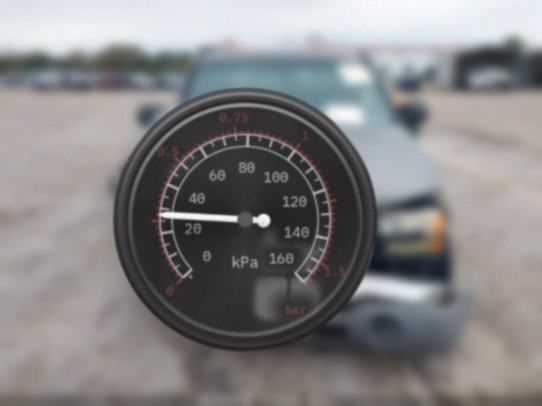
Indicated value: 27.5 kPa
